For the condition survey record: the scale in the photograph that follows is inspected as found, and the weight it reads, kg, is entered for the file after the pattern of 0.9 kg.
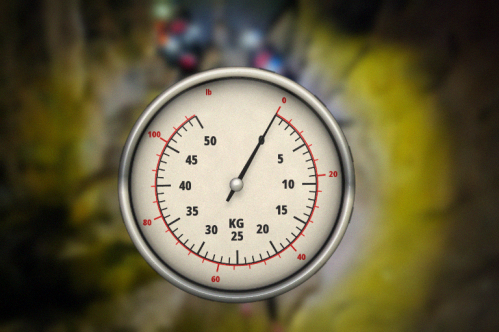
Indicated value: 0 kg
